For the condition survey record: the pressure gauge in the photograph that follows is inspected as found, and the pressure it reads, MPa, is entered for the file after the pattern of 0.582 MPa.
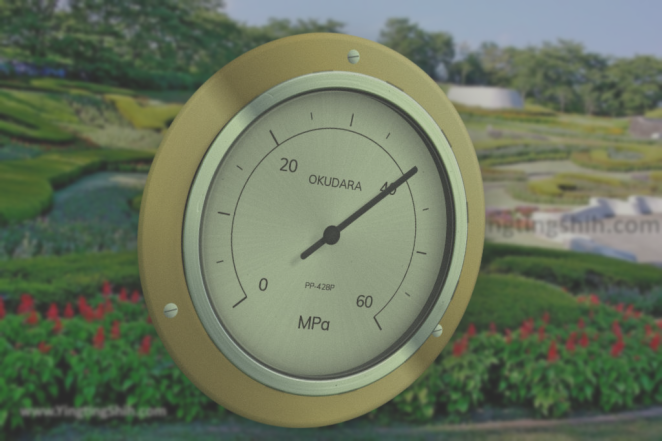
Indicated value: 40 MPa
